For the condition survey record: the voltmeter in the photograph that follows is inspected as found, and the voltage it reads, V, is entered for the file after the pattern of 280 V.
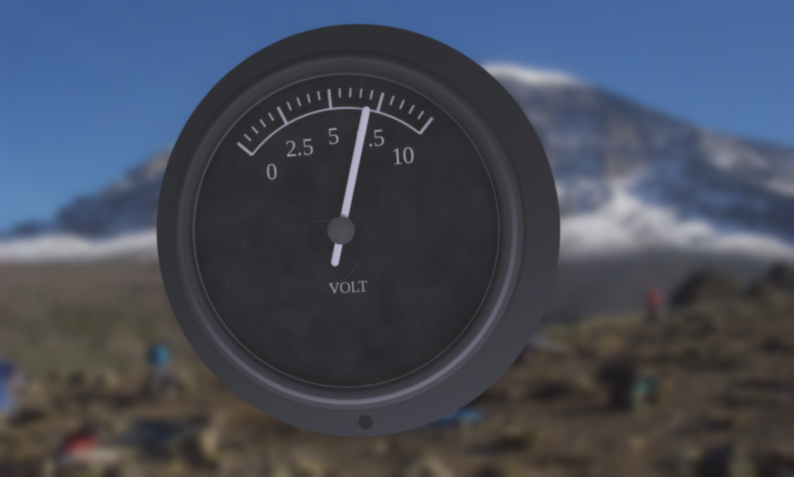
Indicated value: 7 V
